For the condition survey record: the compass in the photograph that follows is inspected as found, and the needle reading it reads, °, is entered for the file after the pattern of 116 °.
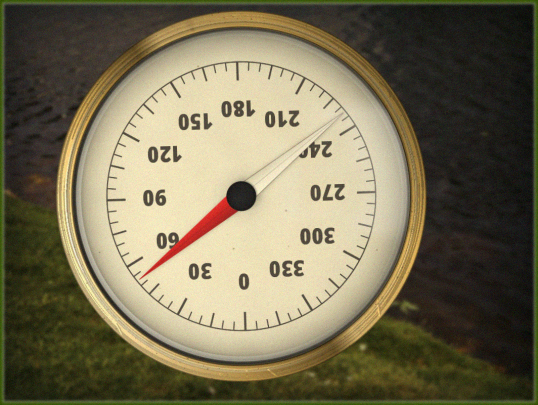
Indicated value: 52.5 °
